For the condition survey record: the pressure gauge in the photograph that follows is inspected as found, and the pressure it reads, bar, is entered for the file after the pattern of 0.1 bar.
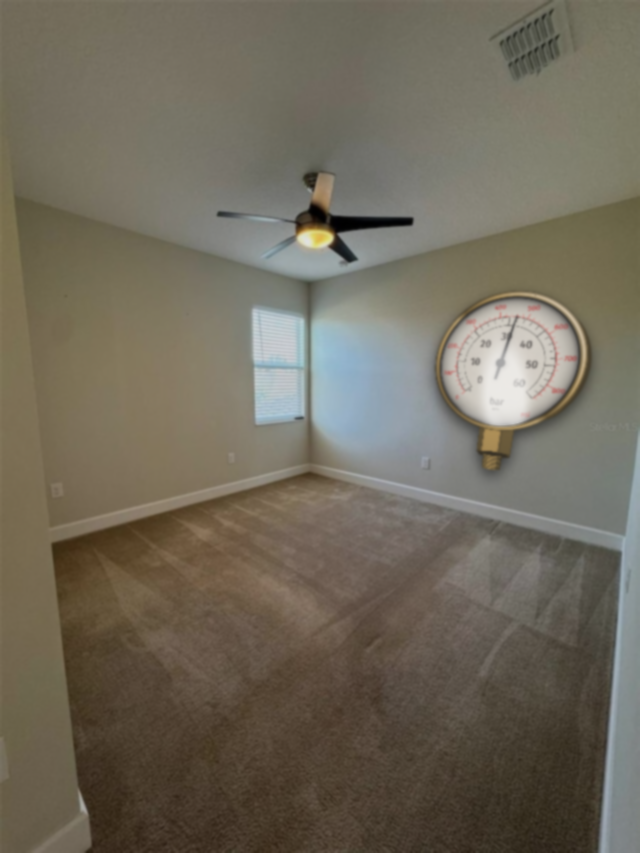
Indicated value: 32 bar
